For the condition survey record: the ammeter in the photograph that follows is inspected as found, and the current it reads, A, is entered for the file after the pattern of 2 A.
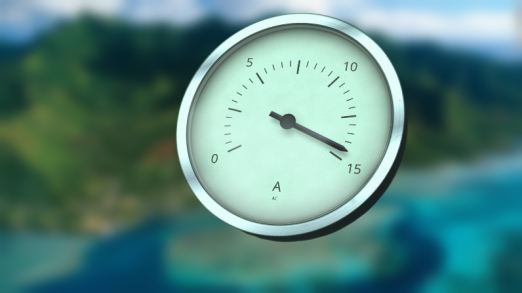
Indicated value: 14.5 A
